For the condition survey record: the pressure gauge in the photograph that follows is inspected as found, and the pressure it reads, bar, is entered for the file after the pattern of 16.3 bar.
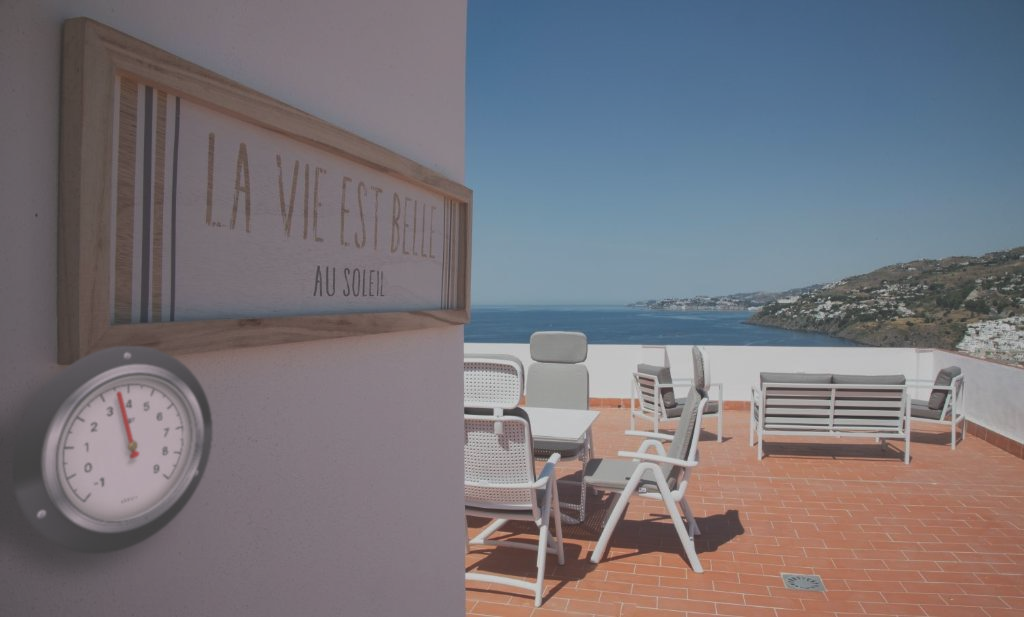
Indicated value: 3.5 bar
